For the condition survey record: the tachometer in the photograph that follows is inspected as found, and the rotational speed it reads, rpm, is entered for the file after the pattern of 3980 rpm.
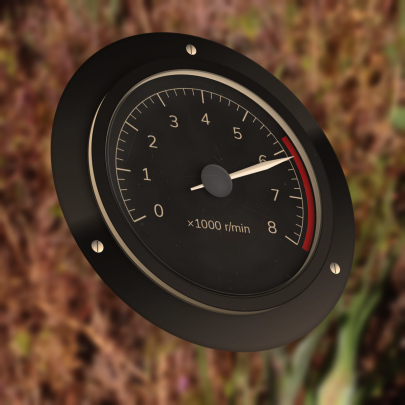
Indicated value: 6200 rpm
